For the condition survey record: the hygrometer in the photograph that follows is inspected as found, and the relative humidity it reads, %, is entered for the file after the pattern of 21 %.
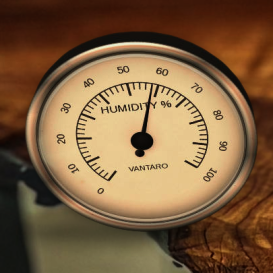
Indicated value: 58 %
